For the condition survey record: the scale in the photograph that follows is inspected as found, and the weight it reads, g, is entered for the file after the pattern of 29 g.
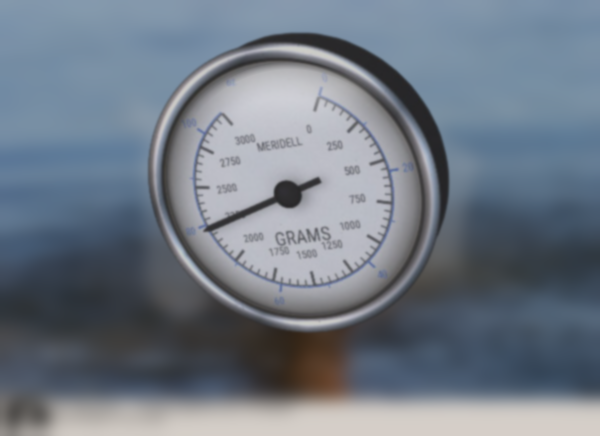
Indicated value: 2250 g
